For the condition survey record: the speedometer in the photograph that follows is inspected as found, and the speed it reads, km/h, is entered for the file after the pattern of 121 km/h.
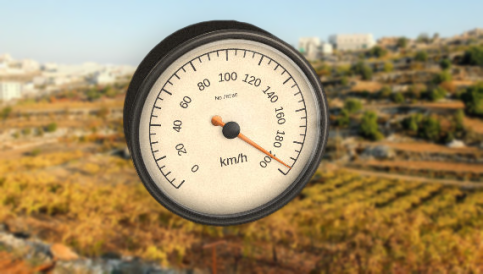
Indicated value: 195 km/h
